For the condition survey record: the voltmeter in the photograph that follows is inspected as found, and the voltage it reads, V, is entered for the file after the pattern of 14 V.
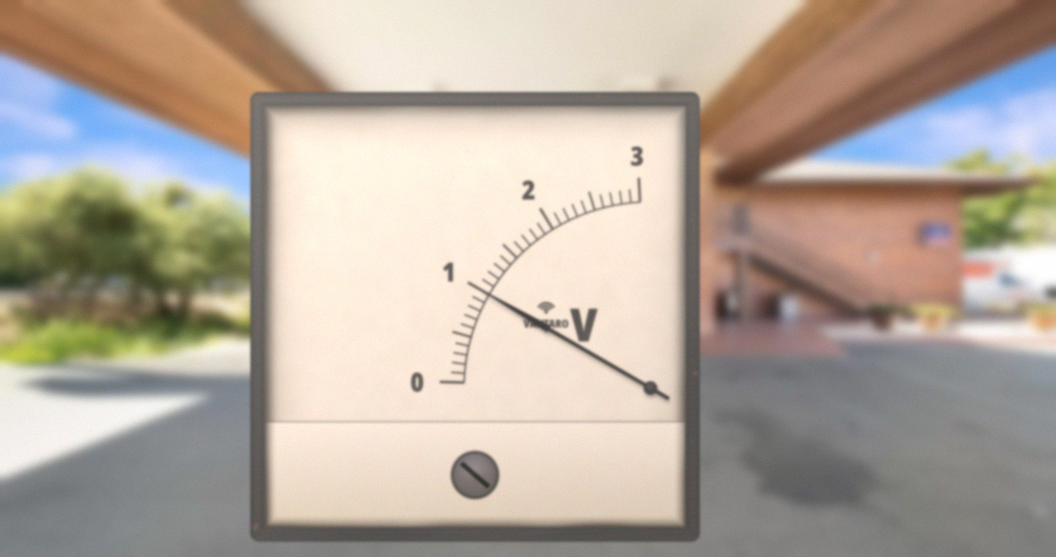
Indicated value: 1 V
